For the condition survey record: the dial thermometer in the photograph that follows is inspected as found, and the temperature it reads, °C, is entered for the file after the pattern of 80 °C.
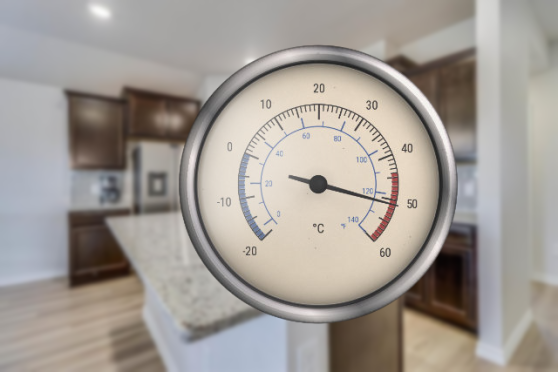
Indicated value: 51 °C
